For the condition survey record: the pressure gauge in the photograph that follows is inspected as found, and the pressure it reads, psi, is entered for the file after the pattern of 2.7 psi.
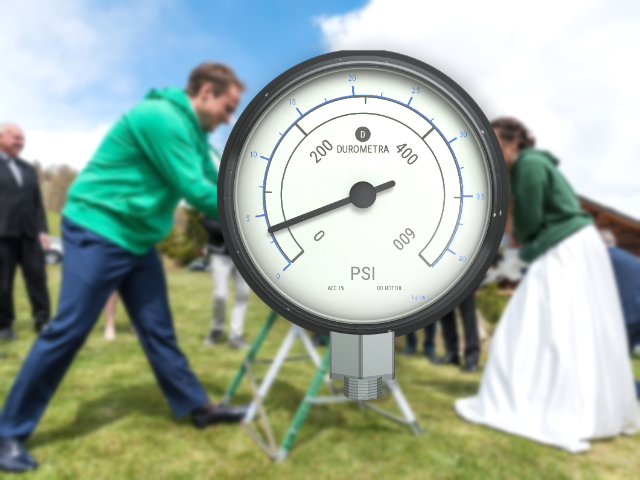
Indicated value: 50 psi
